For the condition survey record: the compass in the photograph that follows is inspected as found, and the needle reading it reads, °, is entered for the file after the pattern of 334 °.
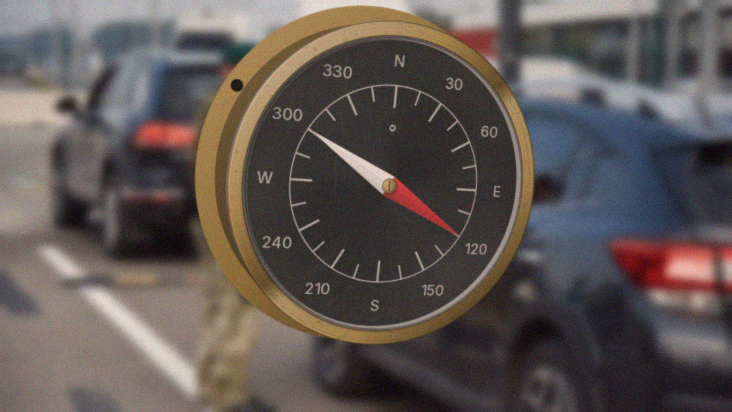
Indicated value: 120 °
